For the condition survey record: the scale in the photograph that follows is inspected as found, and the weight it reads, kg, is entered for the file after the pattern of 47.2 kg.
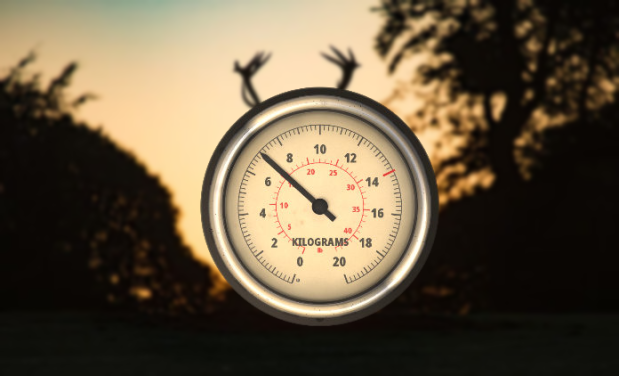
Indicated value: 7 kg
